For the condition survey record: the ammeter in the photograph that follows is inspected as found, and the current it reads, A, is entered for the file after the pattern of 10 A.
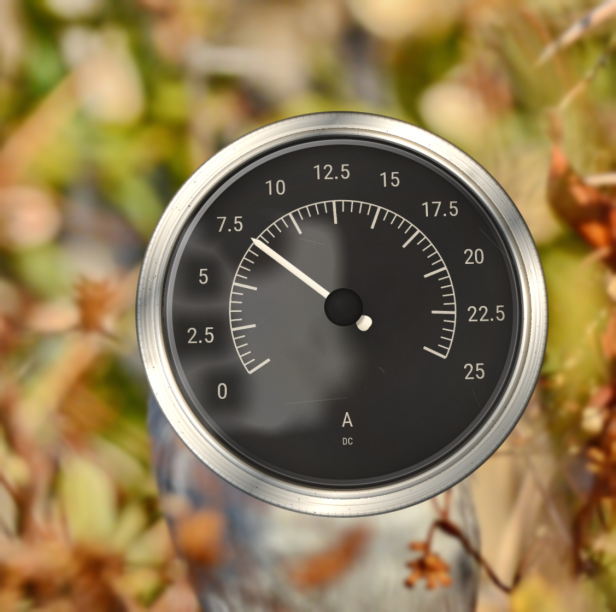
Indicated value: 7.5 A
